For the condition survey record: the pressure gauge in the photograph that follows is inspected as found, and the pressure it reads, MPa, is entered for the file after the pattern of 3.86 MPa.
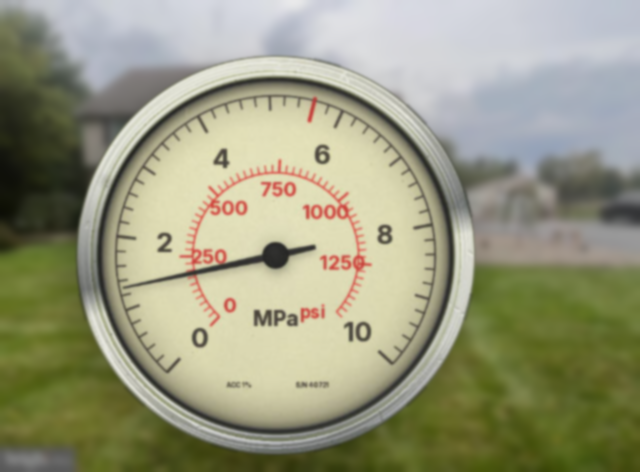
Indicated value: 1.3 MPa
